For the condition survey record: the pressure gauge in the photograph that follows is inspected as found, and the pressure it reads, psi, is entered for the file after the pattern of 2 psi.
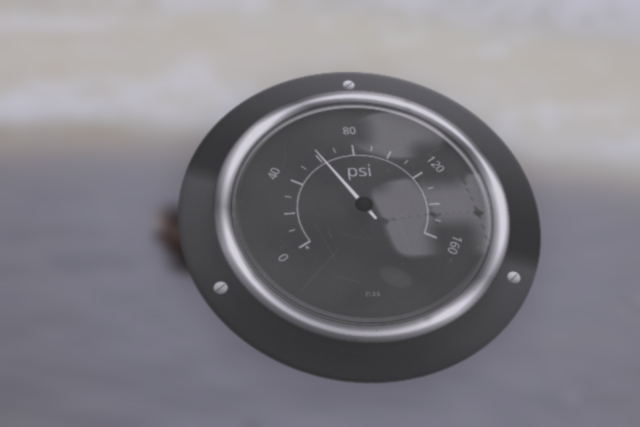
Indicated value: 60 psi
